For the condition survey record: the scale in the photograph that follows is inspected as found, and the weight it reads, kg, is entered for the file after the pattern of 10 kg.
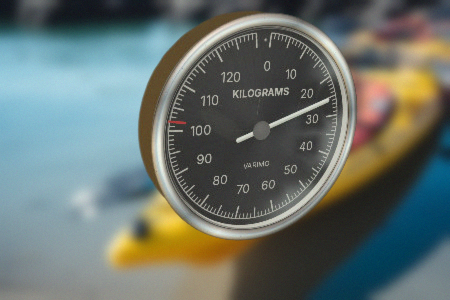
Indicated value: 25 kg
